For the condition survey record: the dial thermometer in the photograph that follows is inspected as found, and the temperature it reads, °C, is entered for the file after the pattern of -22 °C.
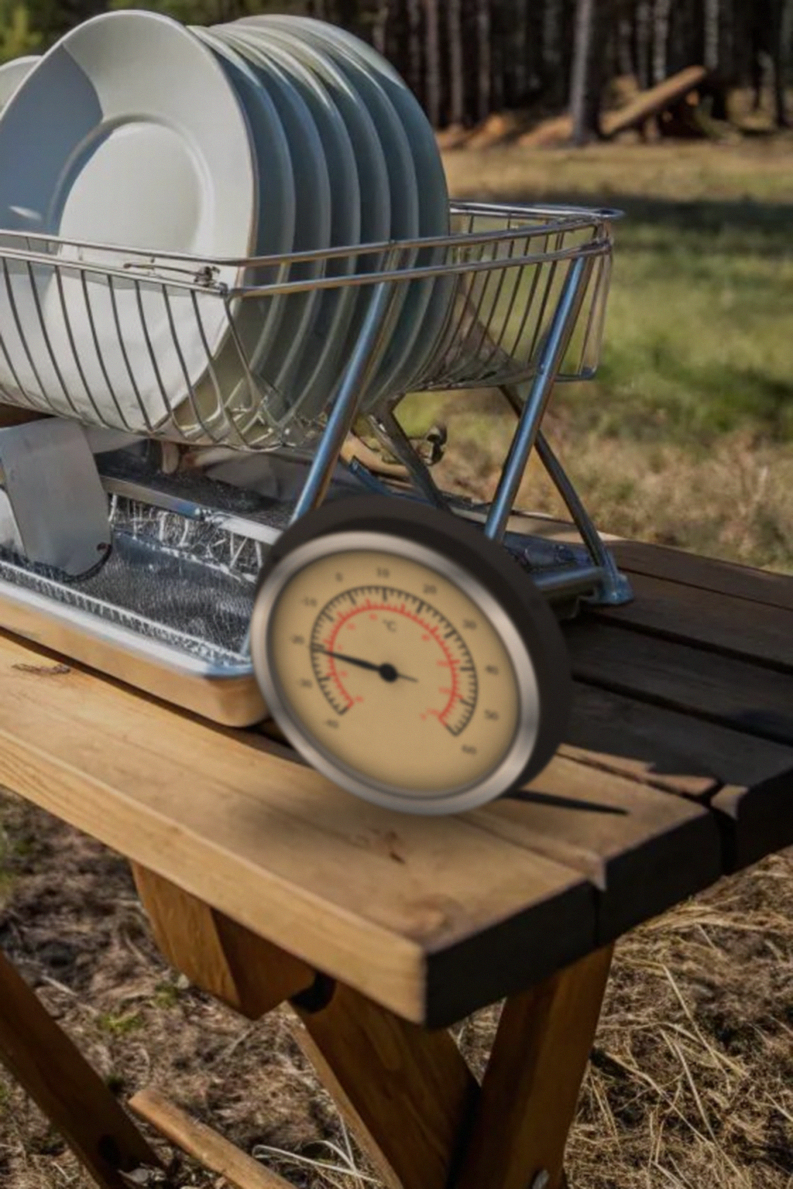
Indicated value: -20 °C
